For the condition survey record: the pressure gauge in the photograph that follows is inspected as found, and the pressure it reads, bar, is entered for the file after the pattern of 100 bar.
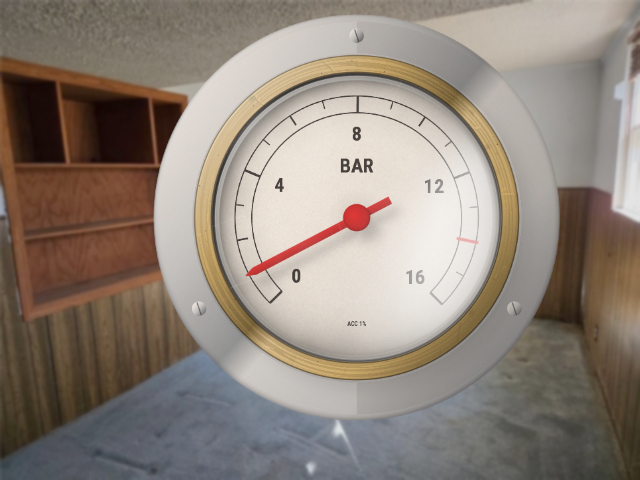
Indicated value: 1 bar
